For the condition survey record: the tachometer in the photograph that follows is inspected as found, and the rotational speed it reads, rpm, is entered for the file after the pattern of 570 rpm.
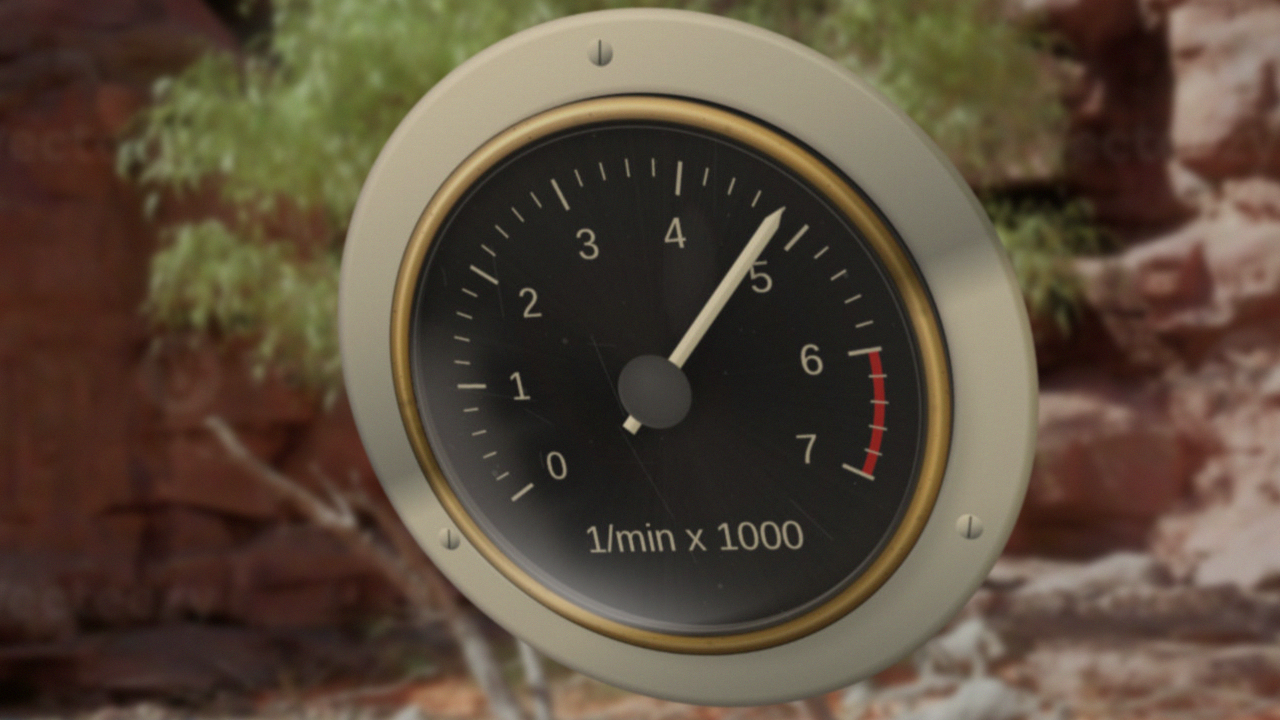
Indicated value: 4800 rpm
